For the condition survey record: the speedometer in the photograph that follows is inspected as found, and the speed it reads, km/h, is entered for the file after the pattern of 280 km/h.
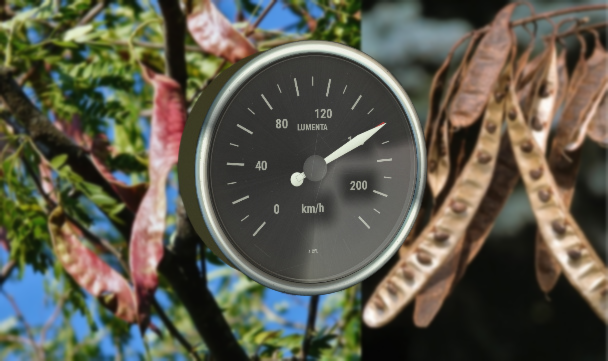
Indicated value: 160 km/h
